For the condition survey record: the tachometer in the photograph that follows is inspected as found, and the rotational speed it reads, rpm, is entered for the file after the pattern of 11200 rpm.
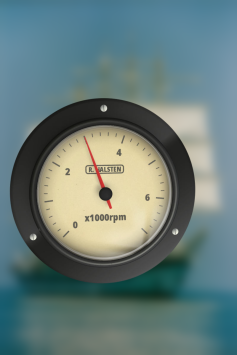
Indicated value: 3000 rpm
